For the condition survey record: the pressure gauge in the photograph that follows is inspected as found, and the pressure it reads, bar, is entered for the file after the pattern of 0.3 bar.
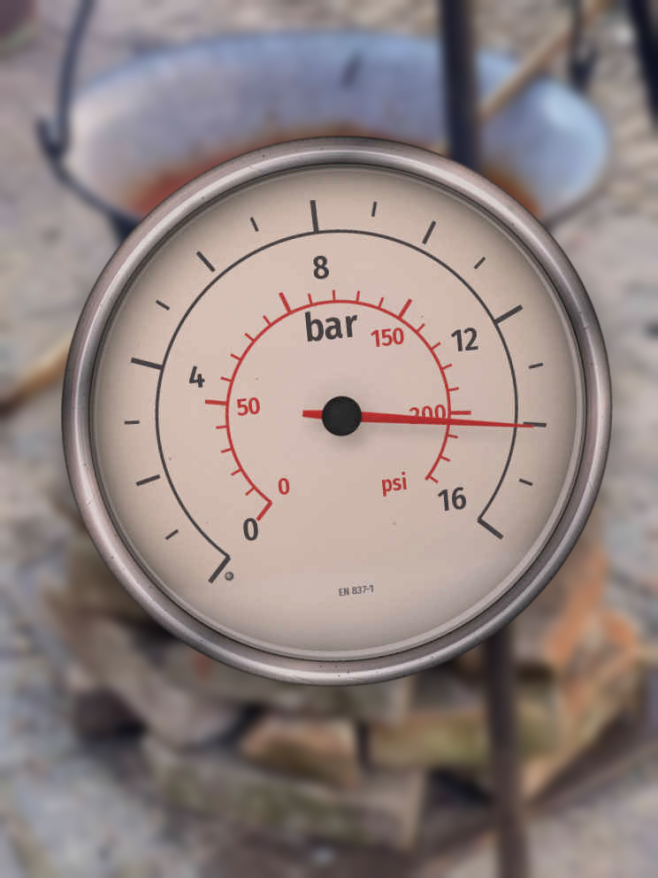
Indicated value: 14 bar
